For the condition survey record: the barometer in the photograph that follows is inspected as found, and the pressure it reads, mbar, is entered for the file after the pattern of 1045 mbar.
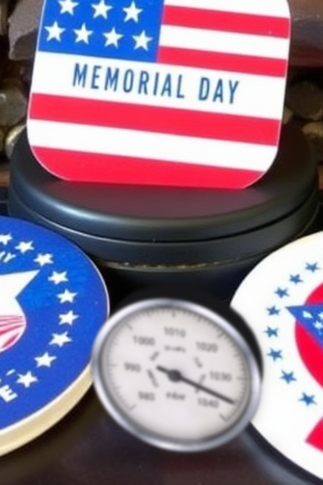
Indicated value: 1035 mbar
